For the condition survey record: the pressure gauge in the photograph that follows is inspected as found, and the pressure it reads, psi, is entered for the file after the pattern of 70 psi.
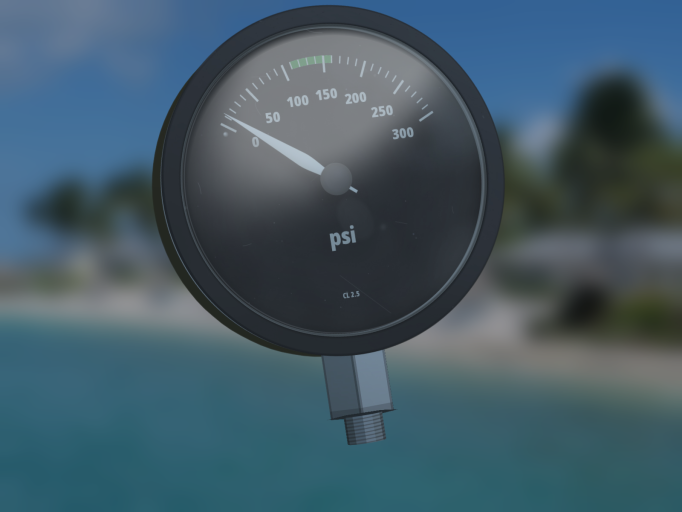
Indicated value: 10 psi
